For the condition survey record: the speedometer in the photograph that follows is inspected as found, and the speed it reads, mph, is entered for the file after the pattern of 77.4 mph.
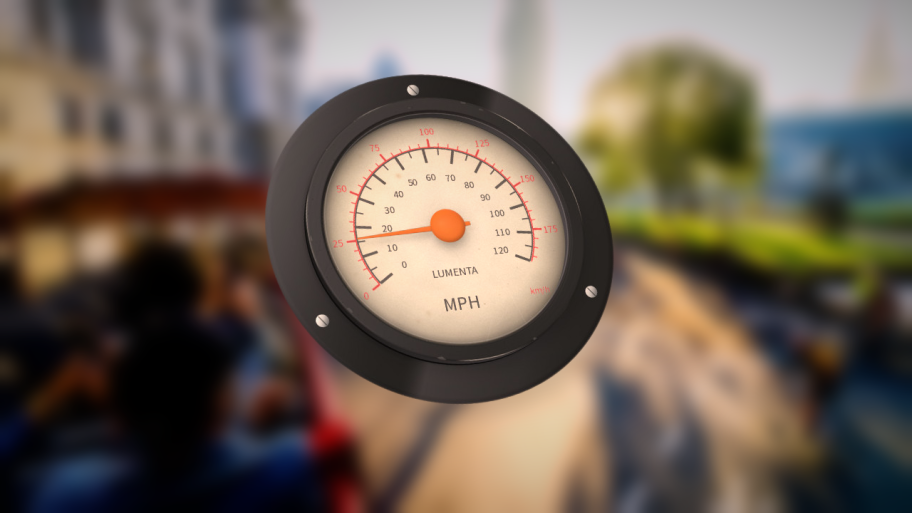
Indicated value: 15 mph
